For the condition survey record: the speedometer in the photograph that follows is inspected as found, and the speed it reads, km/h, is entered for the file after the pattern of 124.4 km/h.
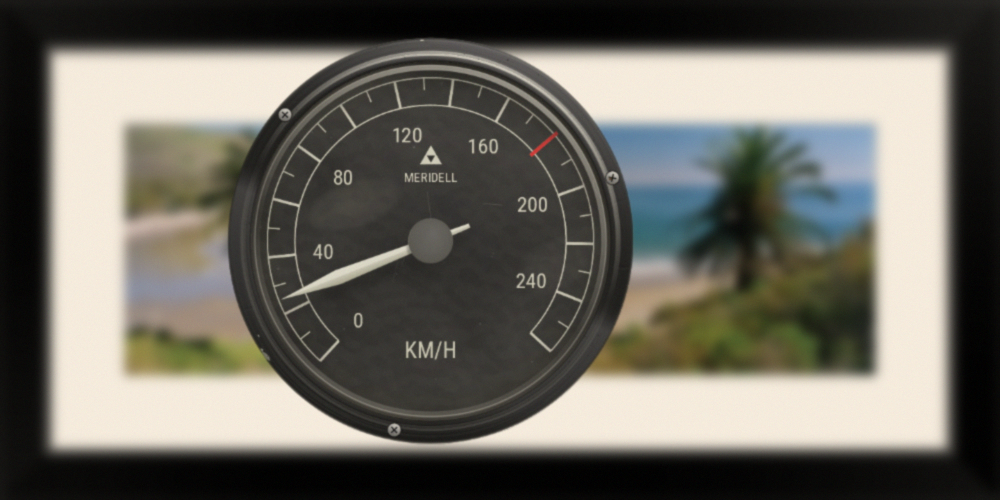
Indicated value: 25 km/h
